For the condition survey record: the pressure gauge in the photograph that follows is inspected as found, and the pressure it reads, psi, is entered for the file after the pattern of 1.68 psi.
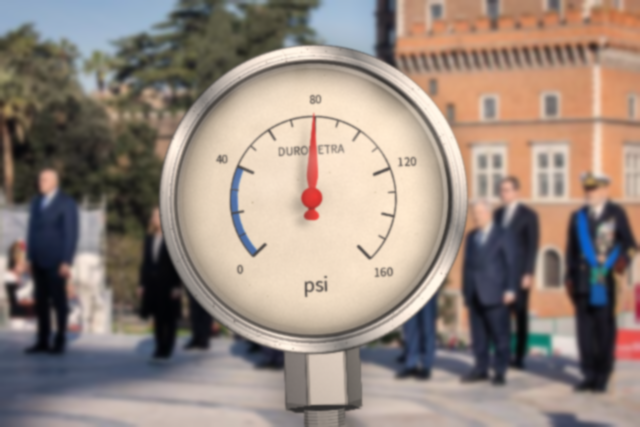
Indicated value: 80 psi
